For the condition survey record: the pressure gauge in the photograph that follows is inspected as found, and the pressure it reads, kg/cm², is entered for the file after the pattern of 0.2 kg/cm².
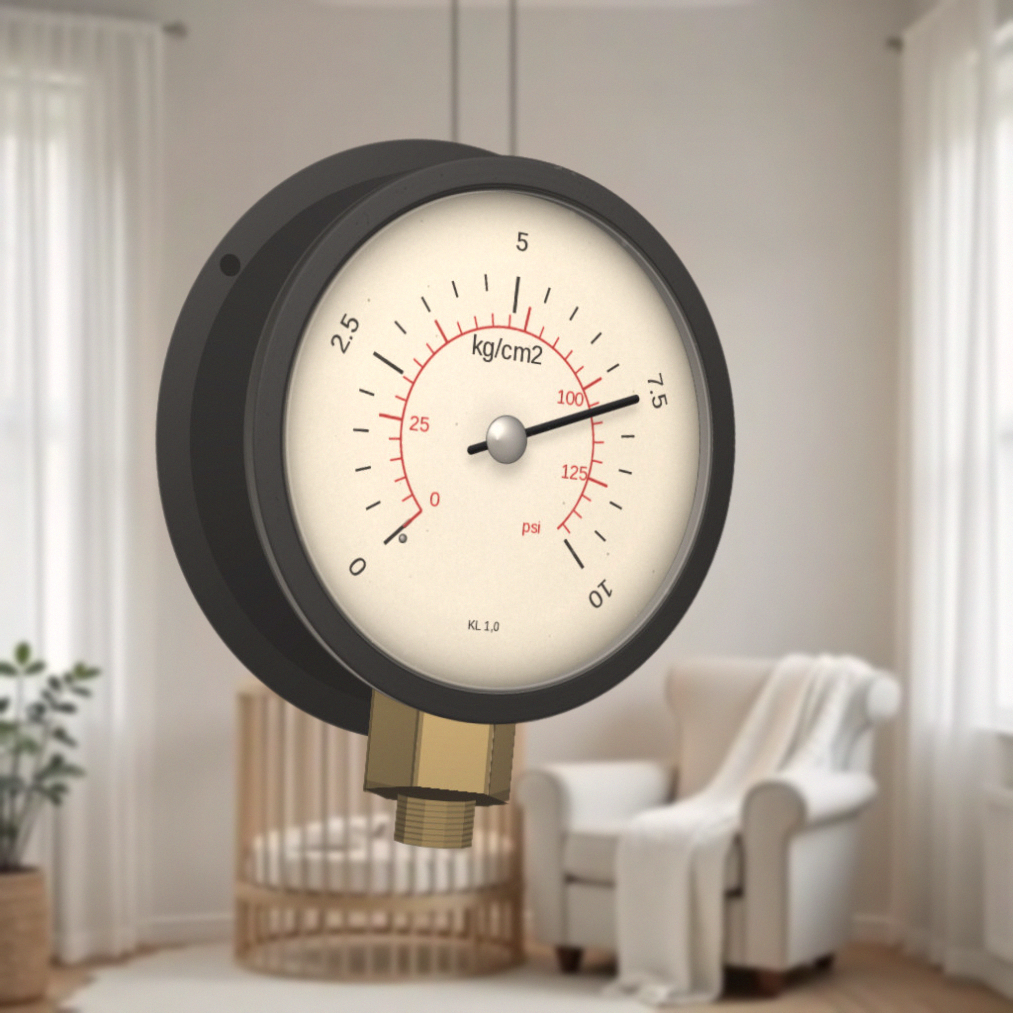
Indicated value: 7.5 kg/cm²
